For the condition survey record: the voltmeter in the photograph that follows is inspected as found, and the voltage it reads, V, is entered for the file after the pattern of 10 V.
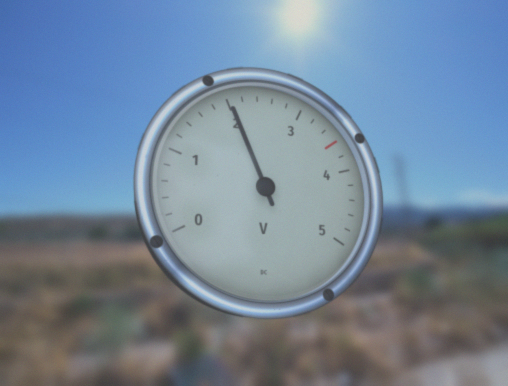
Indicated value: 2 V
